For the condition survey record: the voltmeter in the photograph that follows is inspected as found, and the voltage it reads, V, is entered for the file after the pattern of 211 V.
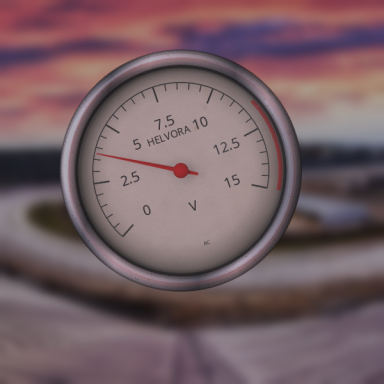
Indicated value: 3.75 V
